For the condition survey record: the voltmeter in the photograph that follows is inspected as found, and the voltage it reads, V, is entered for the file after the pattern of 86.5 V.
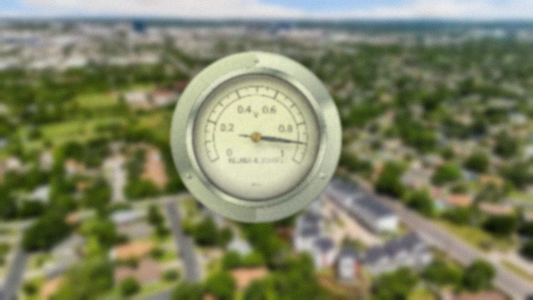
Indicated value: 0.9 V
